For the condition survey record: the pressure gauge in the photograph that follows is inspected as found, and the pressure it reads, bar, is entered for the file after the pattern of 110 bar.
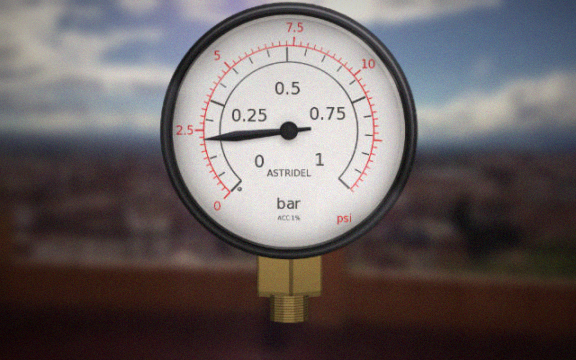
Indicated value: 0.15 bar
